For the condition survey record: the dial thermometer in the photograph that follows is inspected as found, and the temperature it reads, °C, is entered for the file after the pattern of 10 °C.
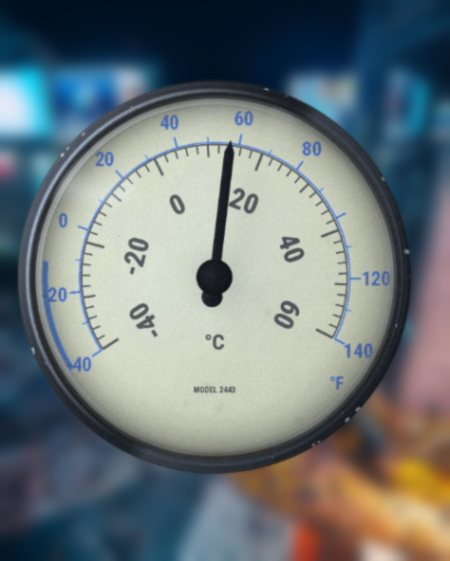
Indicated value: 14 °C
